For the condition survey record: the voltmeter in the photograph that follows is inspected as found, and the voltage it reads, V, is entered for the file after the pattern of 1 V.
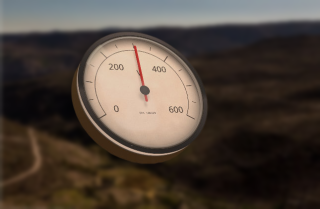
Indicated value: 300 V
